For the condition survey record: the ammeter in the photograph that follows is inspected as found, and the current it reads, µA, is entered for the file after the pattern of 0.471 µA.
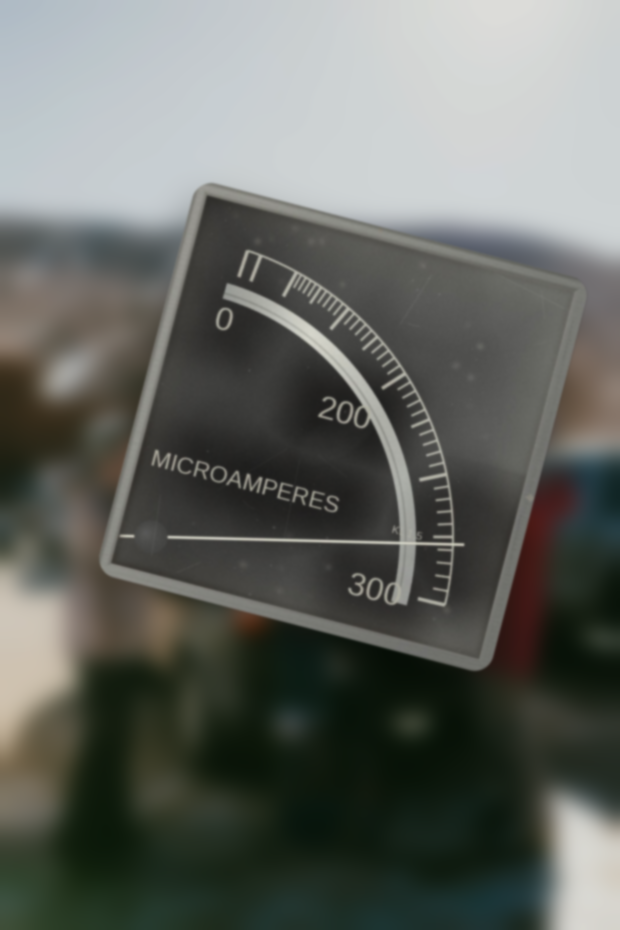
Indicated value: 277.5 µA
